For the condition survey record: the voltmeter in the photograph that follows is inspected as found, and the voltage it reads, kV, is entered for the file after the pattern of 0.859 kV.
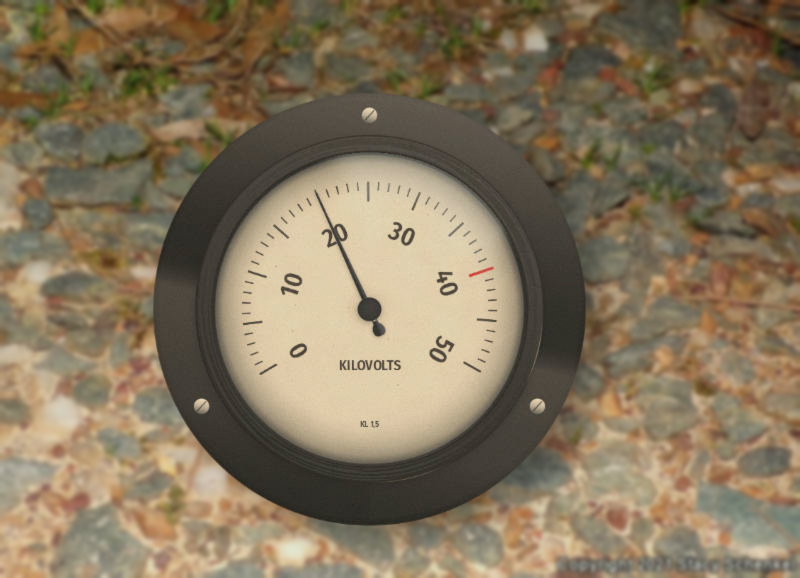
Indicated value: 20 kV
